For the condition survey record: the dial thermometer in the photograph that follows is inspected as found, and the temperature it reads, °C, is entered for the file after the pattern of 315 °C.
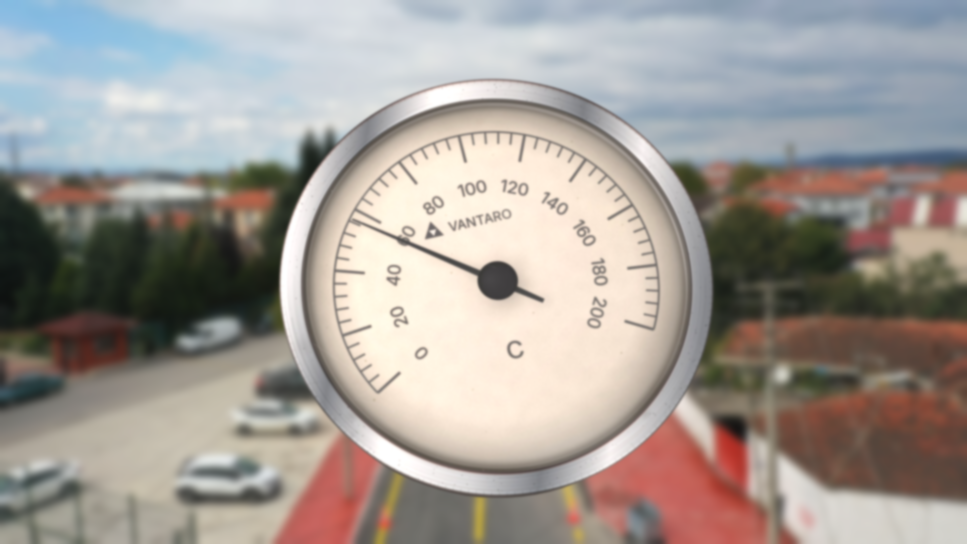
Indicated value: 56 °C
